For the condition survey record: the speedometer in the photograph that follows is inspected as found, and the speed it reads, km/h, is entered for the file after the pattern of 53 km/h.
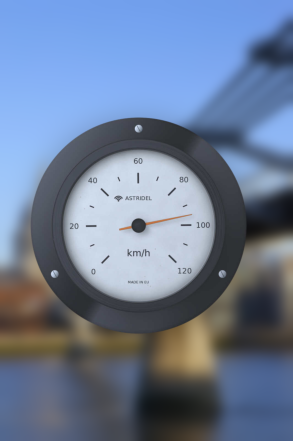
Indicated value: 95 km/h
